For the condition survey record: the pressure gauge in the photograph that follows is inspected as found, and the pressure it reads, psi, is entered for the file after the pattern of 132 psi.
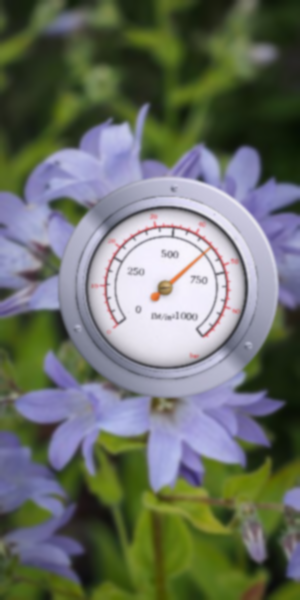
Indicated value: 650 psi
